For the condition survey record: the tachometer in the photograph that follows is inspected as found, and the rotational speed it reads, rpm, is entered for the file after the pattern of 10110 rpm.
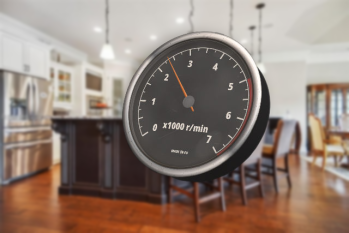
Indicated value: 2375 rpm
